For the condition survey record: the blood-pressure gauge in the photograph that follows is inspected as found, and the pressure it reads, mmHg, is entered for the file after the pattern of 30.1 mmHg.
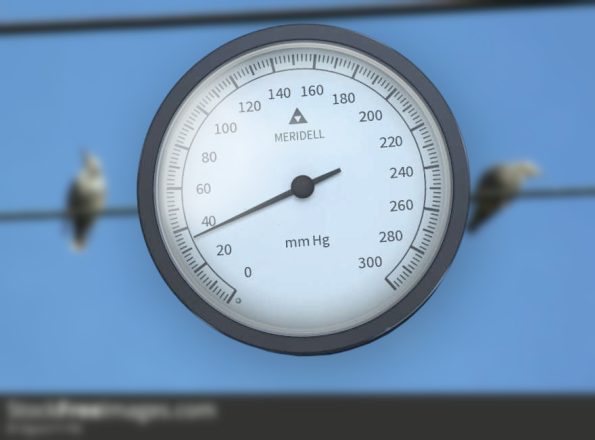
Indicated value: 34 mmHg
